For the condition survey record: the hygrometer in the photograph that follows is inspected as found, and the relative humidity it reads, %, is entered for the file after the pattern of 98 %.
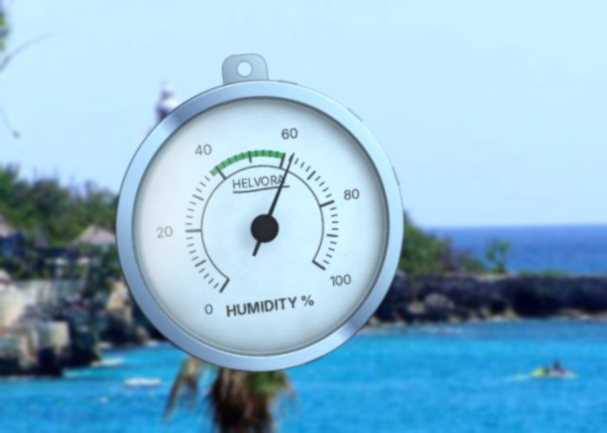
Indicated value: 62 %
